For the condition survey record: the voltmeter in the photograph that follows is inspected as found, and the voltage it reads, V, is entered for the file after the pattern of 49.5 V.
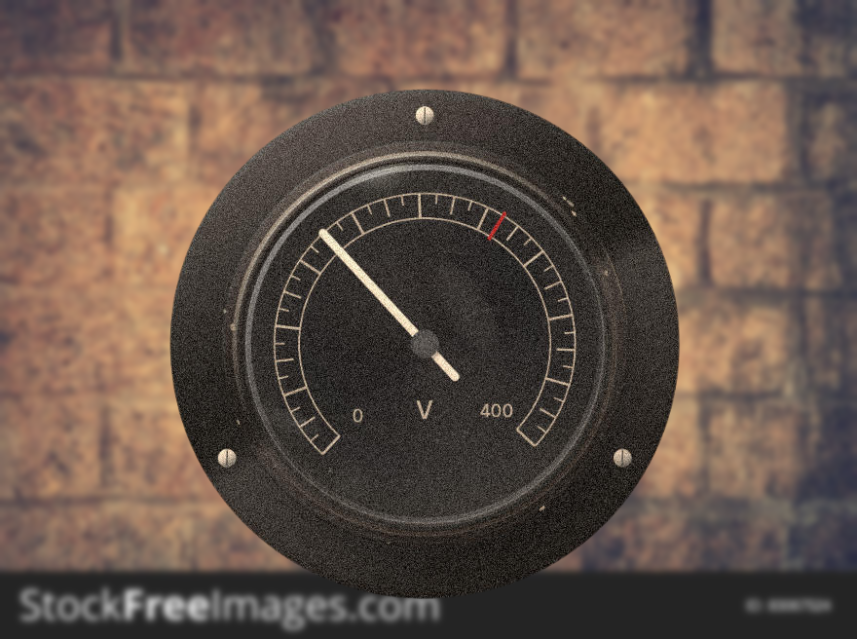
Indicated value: 140 V
